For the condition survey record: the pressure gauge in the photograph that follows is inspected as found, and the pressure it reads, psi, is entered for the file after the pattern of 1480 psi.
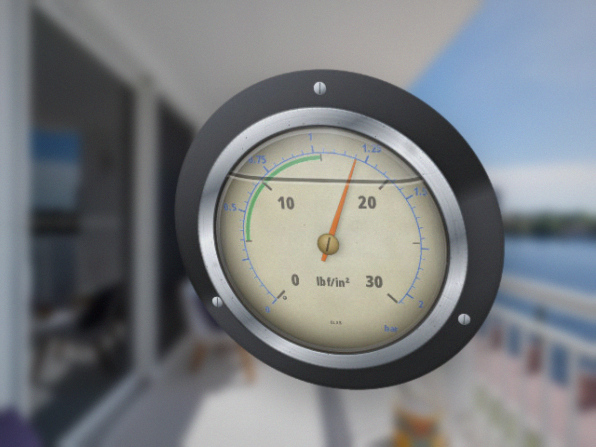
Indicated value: 17.5 psi
